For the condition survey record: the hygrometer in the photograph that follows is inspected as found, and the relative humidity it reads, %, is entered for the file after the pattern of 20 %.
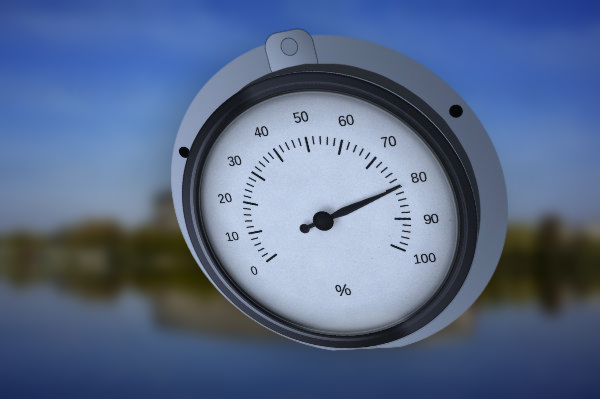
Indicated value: 80 %
